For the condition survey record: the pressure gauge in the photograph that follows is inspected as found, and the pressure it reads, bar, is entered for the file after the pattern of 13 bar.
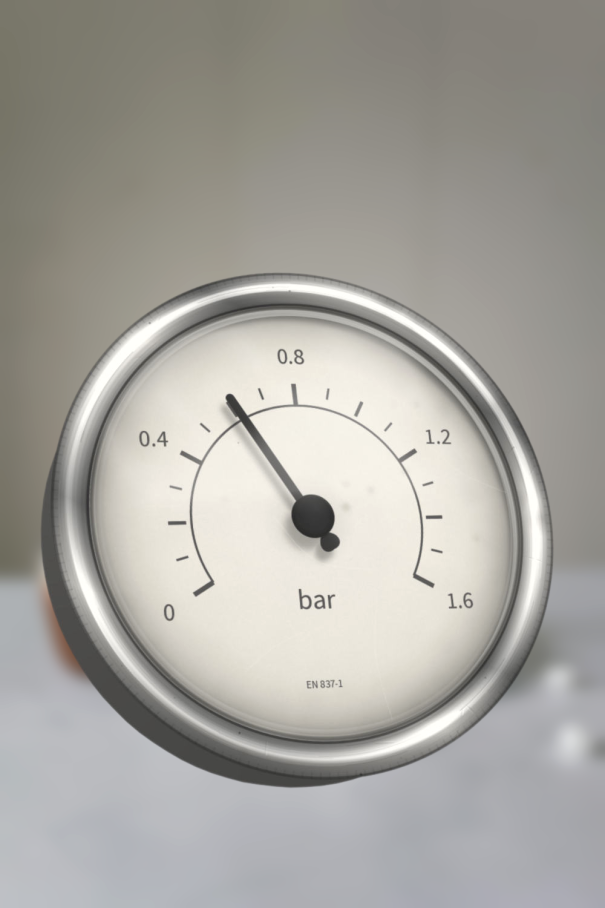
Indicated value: 0.6 bar
